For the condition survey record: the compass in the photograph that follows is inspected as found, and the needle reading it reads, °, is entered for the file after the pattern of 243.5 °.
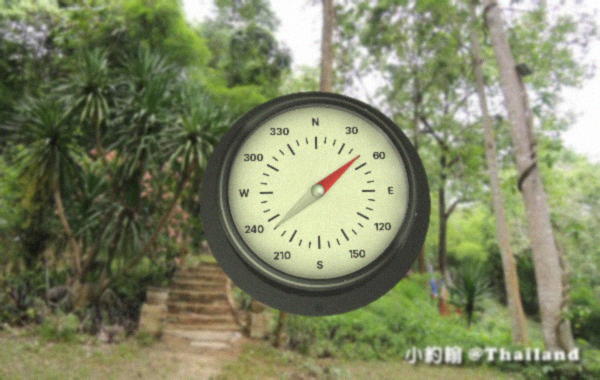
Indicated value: 50 °
